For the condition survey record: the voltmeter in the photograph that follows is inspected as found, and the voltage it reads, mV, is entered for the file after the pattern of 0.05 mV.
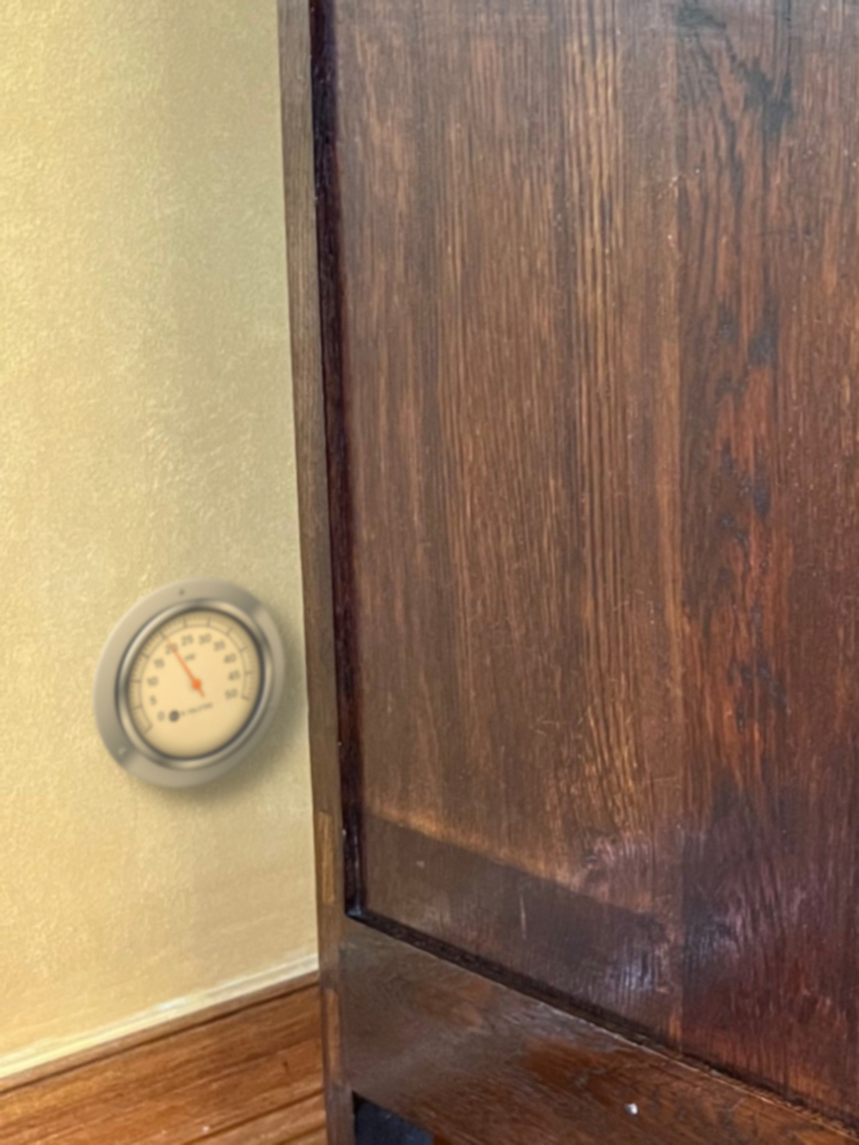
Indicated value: 20 mV
